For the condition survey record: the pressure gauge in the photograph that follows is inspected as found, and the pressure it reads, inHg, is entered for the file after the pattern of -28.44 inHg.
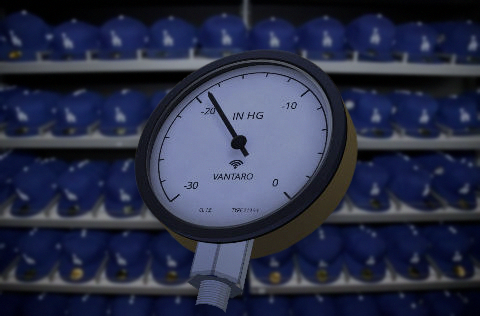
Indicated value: -19 inHg
